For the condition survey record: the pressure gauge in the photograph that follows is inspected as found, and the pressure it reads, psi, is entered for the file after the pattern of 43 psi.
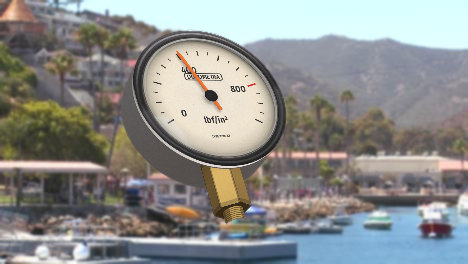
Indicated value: 400 psi
